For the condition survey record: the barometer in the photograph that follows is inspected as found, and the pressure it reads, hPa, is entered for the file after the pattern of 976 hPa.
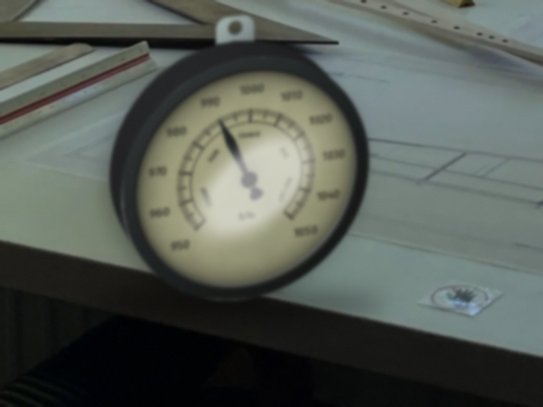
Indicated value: 990 hPa
